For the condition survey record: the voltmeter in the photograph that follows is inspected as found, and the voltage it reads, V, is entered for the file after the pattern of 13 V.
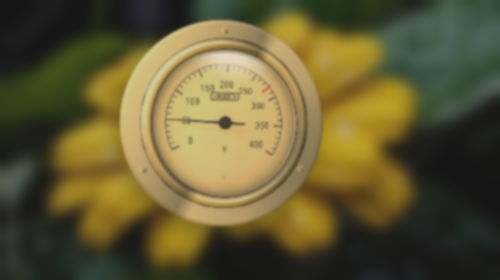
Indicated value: 50 V
